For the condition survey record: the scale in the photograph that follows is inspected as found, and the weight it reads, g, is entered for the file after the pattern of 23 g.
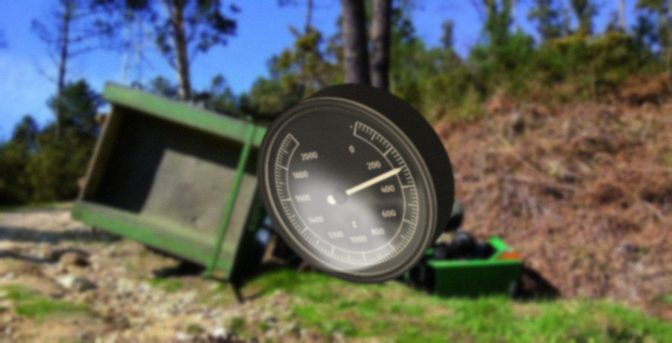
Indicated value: 300 g
